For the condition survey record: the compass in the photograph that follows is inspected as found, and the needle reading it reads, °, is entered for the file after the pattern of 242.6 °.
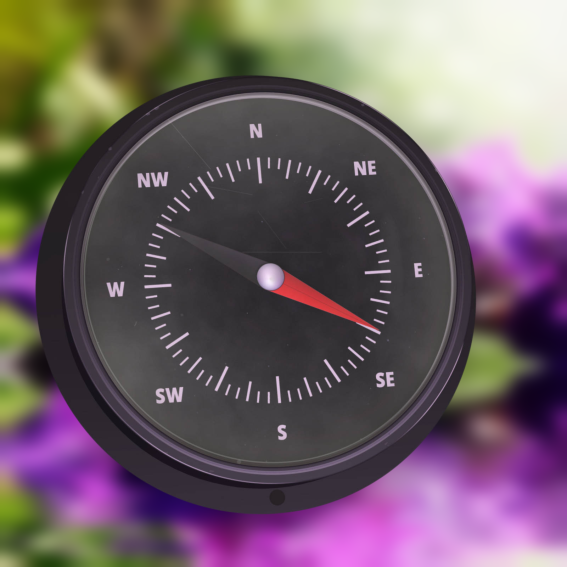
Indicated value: 120 °
